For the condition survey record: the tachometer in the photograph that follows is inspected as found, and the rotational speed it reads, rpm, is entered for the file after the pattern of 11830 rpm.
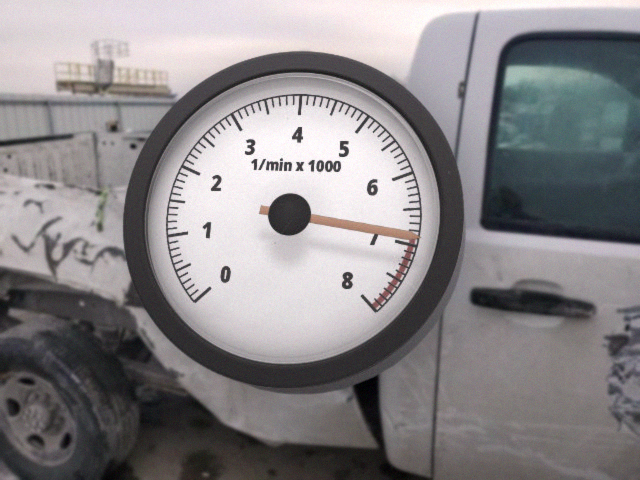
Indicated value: 6900 rpm
